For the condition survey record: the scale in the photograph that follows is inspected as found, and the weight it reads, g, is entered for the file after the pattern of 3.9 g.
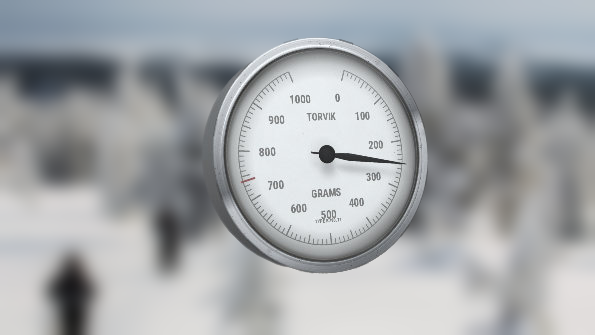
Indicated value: 250 g
